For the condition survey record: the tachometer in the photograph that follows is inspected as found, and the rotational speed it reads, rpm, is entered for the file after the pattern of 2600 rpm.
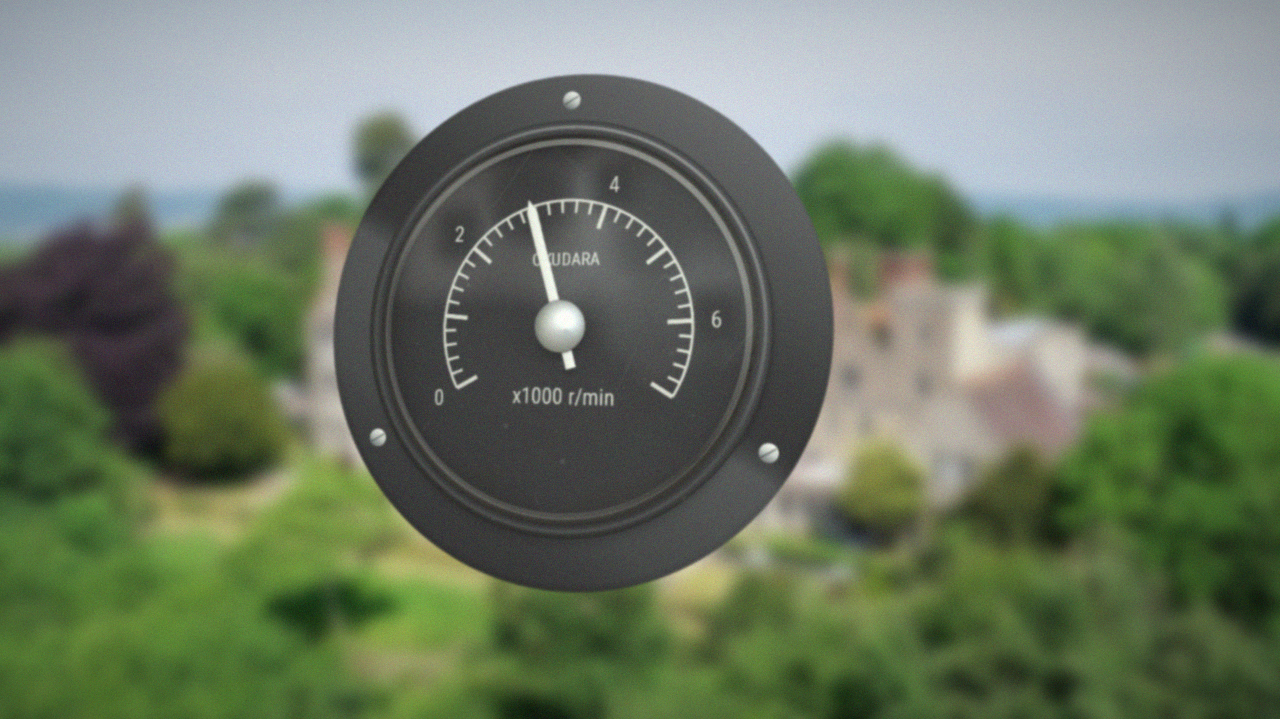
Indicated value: 3000 rpm
